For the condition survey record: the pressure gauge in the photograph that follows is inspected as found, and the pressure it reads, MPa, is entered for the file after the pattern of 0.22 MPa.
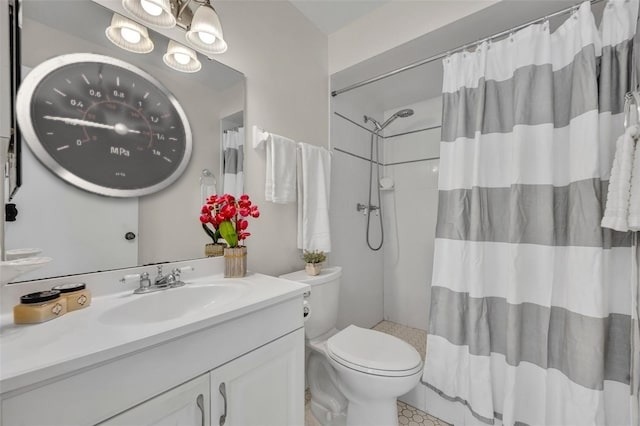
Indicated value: 0.2 MPa
